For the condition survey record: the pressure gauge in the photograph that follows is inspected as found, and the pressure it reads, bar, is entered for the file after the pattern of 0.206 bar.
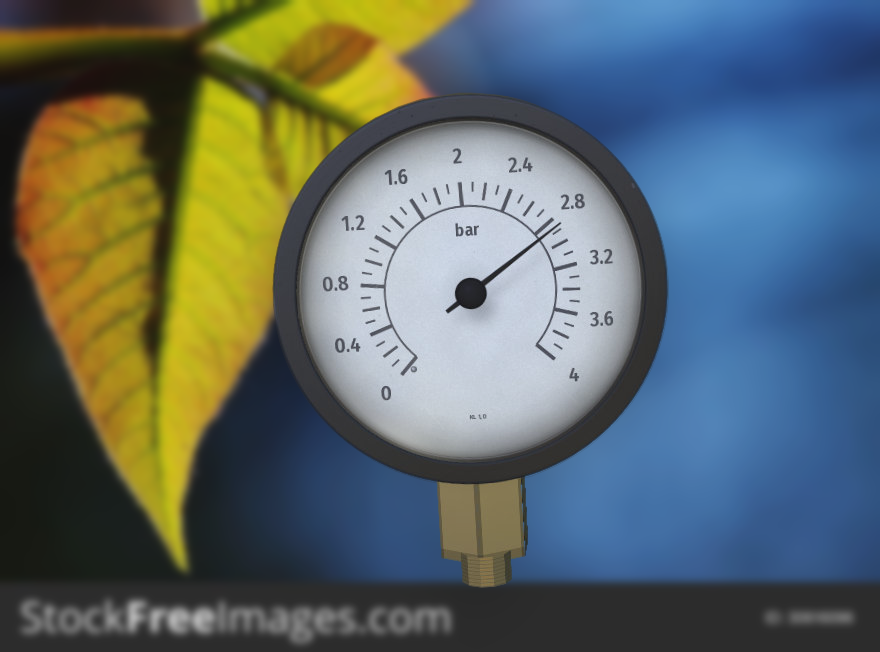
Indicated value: 2.85 bar
